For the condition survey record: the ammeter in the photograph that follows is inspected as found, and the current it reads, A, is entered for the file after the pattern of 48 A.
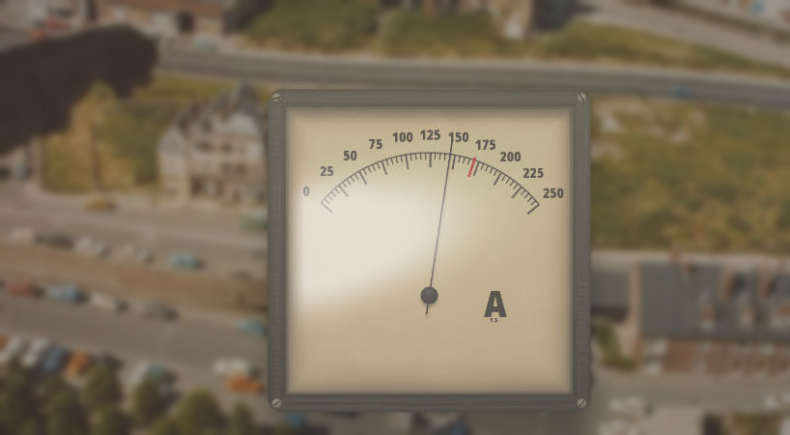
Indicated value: 145 A
